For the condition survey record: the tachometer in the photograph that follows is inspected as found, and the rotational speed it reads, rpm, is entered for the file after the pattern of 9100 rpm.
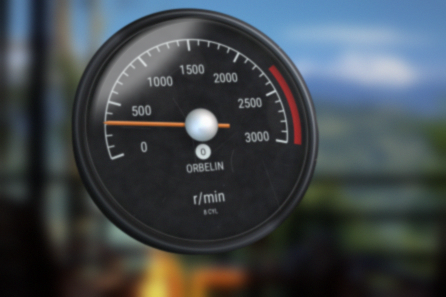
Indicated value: 300 rpm
